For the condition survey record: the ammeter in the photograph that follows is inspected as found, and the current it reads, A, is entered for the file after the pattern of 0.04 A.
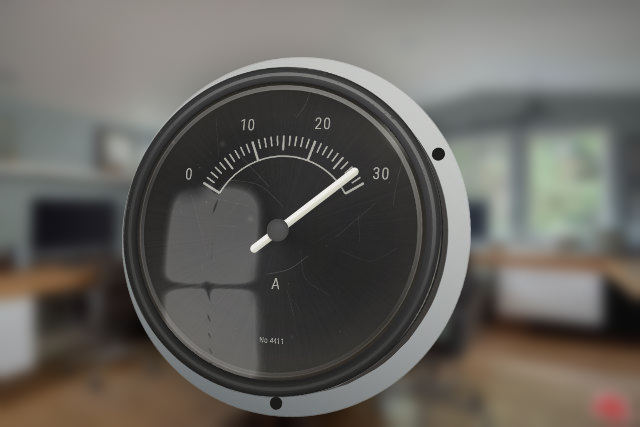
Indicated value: 28 A
